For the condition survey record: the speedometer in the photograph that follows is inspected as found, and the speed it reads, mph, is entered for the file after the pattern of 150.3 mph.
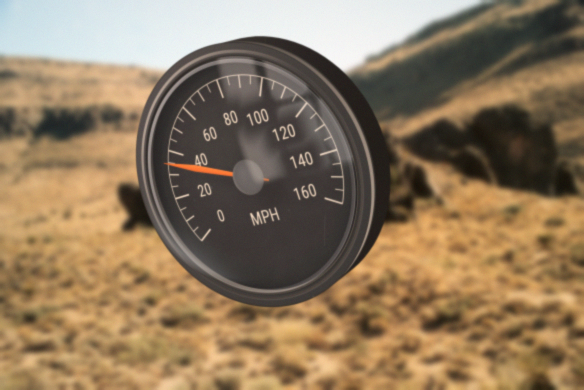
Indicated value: 35 mph
